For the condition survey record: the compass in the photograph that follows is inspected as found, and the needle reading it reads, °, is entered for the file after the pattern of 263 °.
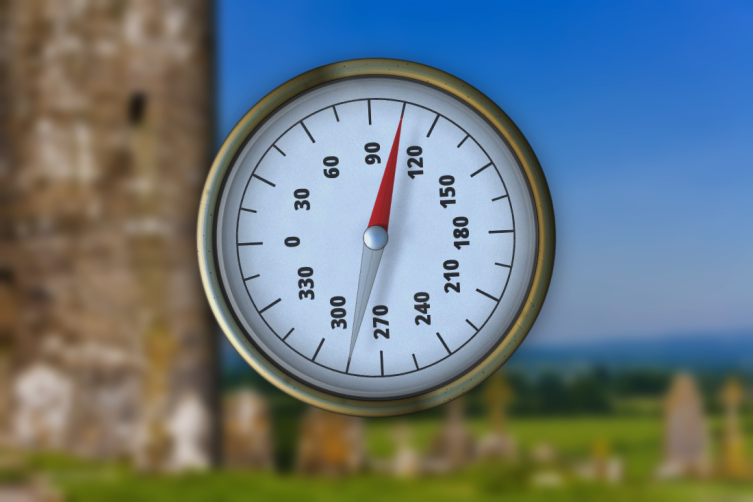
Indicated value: 105 °
